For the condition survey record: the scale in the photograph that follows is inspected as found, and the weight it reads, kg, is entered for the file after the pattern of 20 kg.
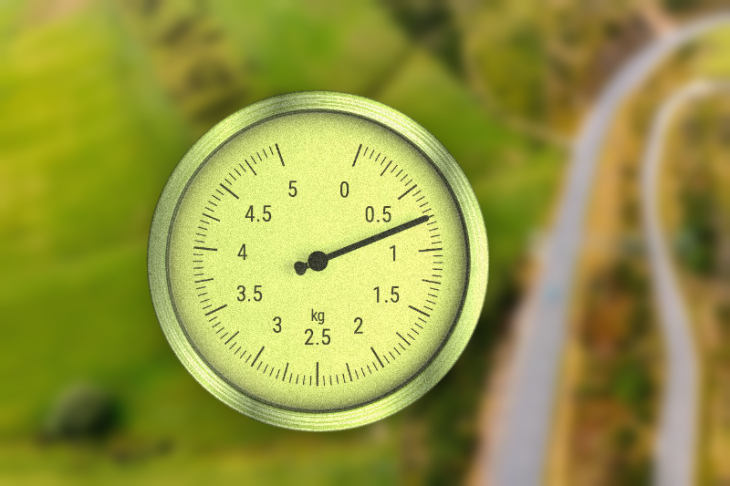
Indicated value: 0.75 kg
